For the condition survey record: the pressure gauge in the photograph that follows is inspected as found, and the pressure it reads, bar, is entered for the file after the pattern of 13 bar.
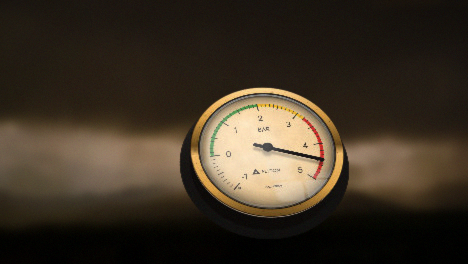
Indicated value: 4.5 bar
